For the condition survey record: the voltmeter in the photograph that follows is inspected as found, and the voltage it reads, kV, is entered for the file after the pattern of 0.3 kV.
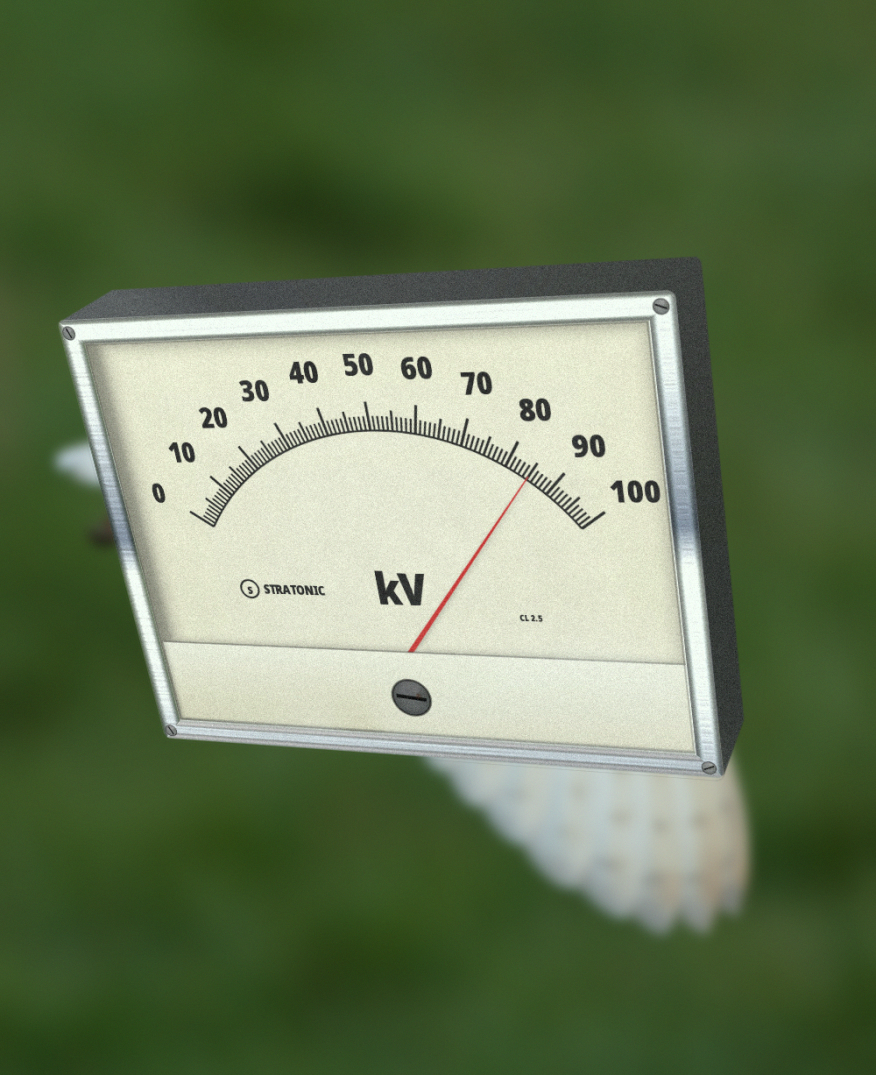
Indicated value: 85 kV
